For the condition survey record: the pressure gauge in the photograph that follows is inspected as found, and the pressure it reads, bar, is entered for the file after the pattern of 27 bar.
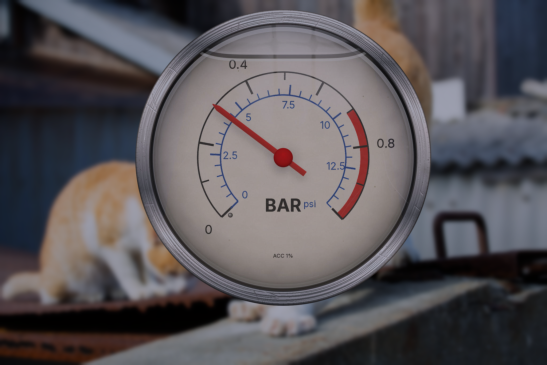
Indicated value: 0.3 bar
